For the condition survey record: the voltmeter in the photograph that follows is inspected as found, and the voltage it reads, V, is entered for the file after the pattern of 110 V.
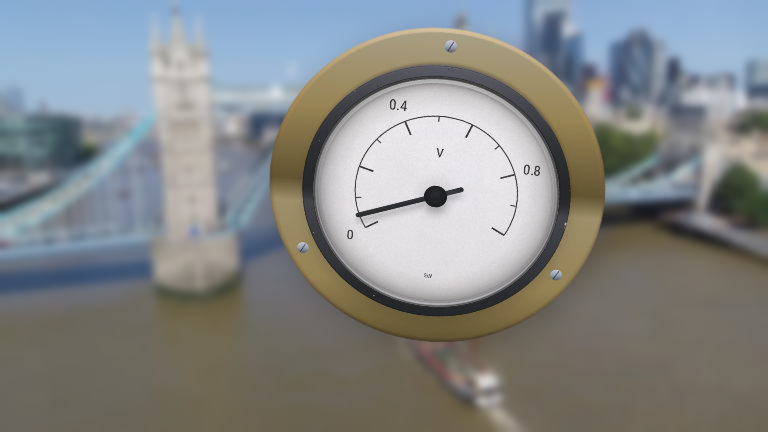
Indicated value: 0.05 V
